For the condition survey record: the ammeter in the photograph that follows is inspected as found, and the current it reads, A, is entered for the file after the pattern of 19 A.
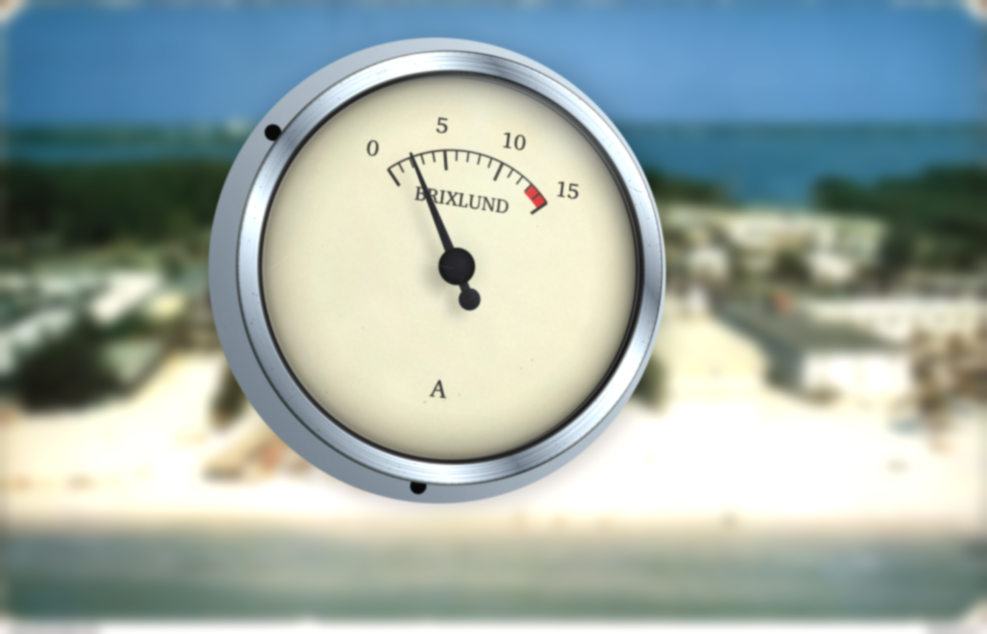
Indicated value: 2 A
